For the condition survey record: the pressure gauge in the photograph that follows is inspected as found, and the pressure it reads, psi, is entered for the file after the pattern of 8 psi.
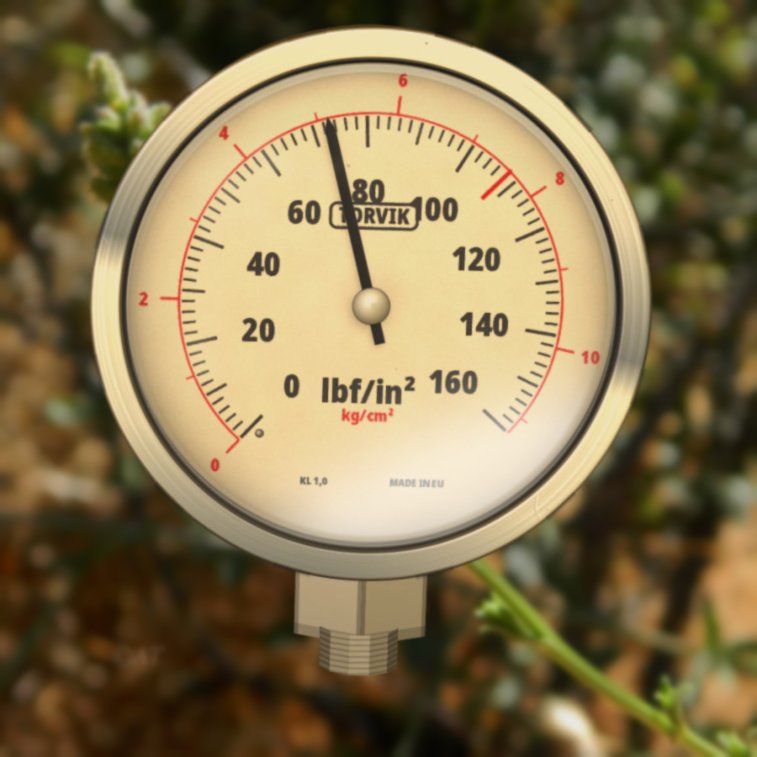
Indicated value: 73 psi
